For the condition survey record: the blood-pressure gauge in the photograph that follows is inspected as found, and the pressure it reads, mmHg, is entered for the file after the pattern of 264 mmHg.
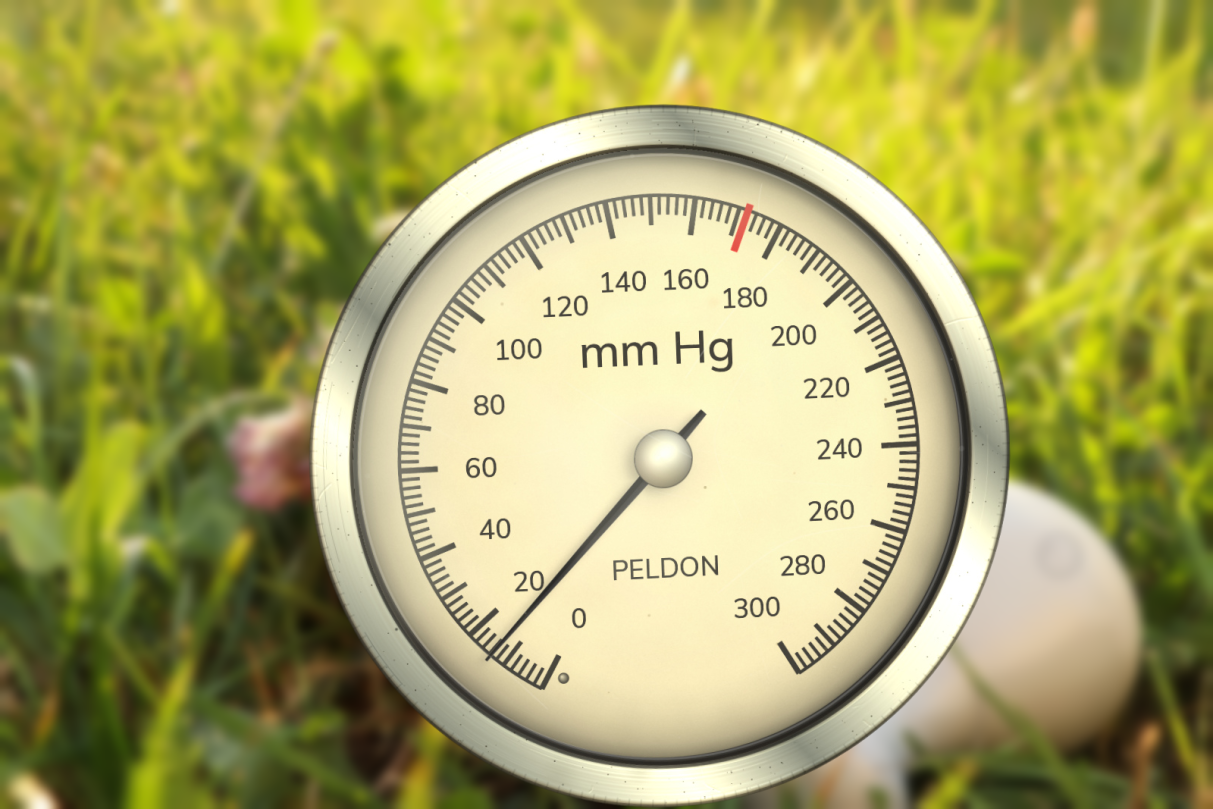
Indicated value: 14 mmHg
